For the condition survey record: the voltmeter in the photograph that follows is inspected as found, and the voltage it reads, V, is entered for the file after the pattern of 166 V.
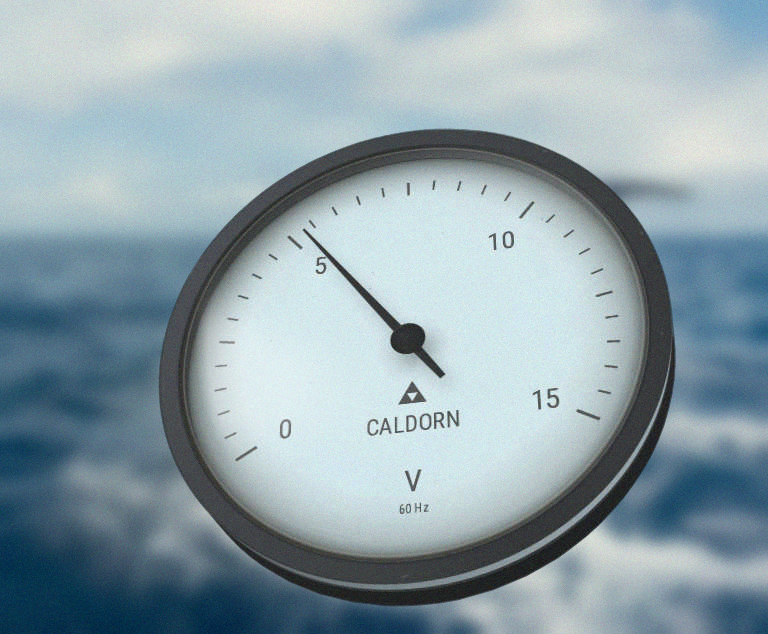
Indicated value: 5.25 V
